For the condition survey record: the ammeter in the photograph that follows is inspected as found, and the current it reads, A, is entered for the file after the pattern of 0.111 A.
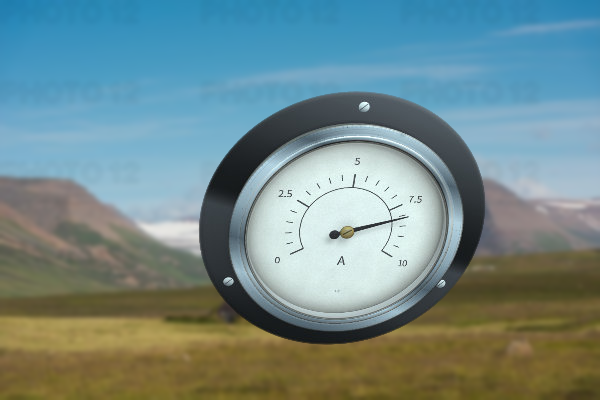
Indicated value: 8 A
